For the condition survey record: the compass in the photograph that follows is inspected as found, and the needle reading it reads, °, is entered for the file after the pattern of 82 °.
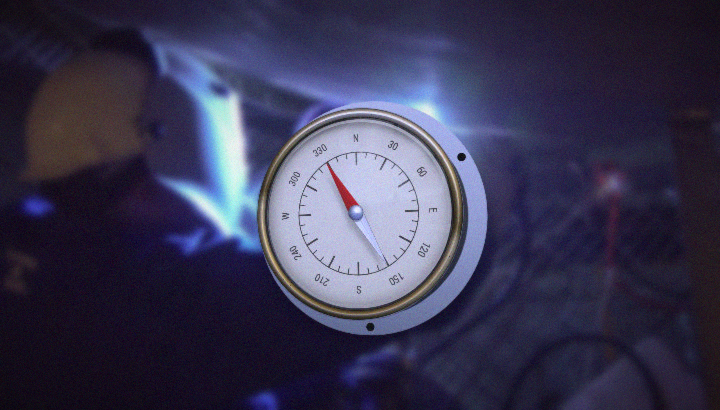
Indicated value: 330 °
